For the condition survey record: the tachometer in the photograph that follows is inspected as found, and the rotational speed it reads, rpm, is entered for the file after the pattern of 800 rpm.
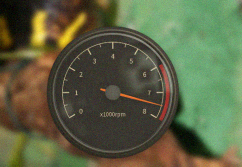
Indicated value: 7500 rpm
